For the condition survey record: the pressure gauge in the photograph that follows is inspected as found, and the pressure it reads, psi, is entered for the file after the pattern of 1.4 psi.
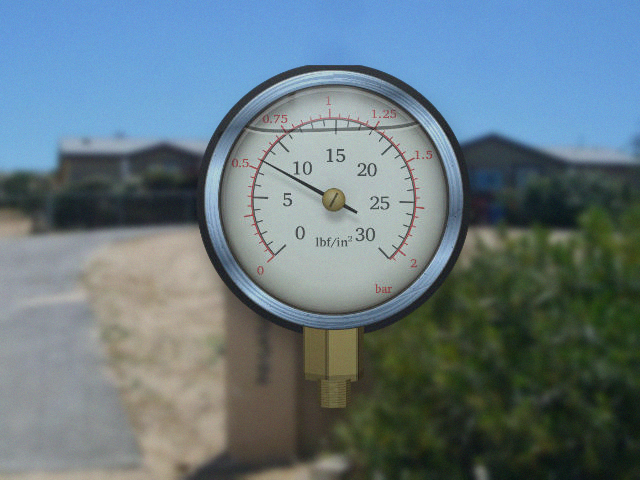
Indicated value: 8 psi
